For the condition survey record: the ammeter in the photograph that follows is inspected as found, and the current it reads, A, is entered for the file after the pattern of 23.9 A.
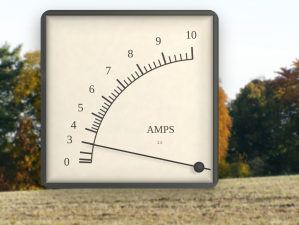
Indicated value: 3 A
